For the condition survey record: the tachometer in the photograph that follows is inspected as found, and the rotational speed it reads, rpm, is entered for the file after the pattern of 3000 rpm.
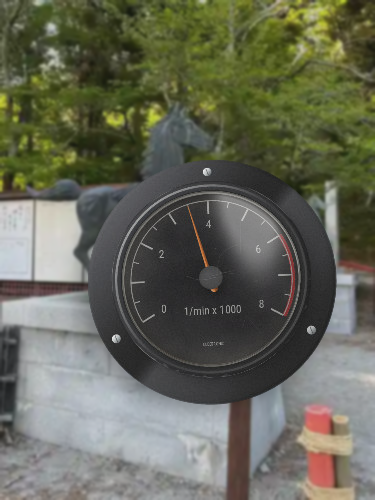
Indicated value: 3500 rpm
